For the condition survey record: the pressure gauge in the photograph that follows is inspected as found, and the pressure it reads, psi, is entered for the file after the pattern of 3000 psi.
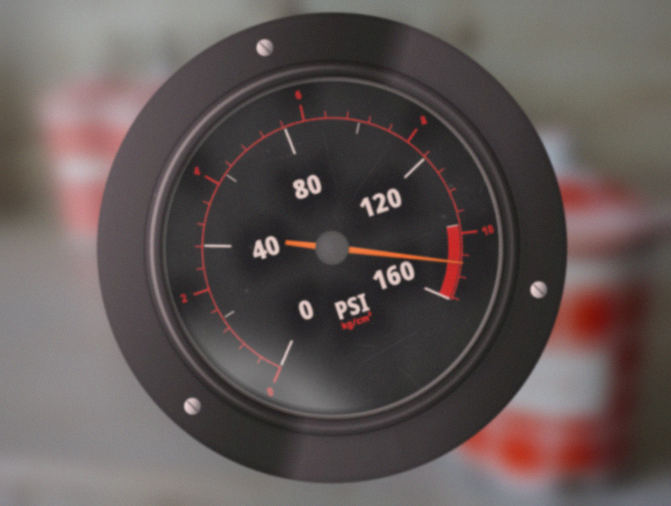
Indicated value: 150 psi
